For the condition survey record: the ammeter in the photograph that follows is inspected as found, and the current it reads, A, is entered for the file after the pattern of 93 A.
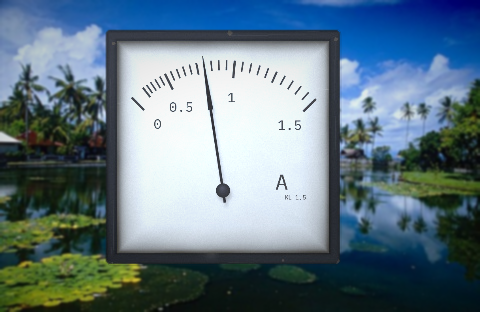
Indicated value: 0.8 A
